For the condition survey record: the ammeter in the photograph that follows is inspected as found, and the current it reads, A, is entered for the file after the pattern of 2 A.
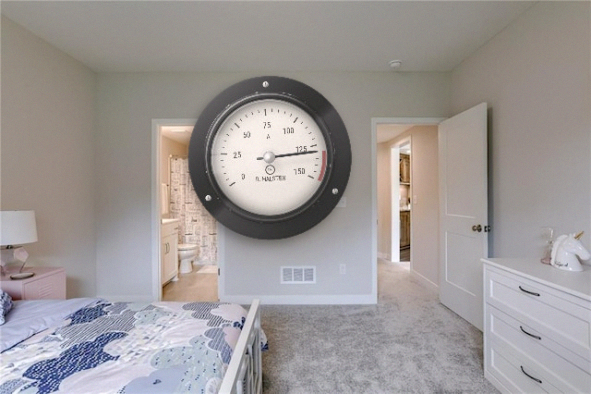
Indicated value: 130 A
